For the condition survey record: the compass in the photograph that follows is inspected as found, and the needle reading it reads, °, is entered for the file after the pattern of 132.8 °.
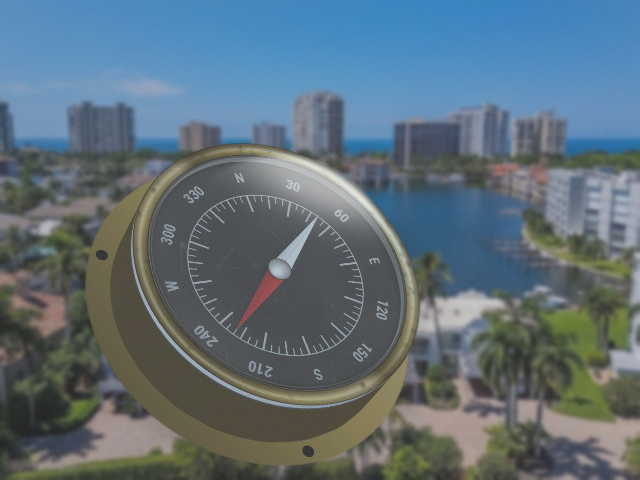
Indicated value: 230 °
